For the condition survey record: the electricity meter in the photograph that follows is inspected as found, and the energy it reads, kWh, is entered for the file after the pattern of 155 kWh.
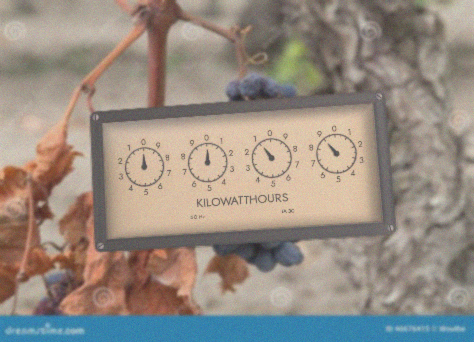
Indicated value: 9 kWh
